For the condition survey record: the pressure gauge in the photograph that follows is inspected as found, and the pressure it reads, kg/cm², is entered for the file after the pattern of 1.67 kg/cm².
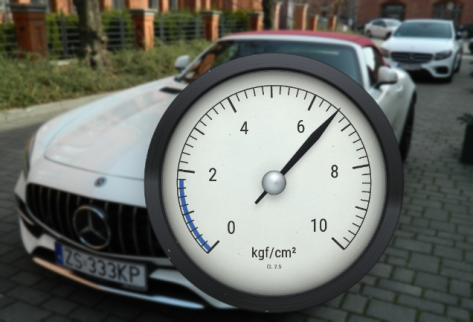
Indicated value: 6.6 kg/cm²
